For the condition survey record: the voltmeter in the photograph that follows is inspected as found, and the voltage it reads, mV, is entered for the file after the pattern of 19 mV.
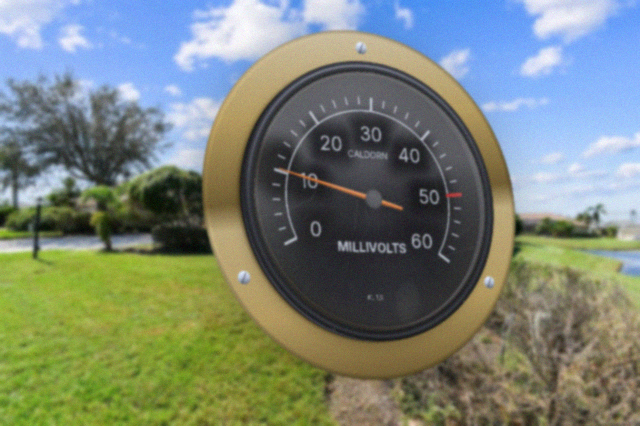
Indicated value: 10 mV
